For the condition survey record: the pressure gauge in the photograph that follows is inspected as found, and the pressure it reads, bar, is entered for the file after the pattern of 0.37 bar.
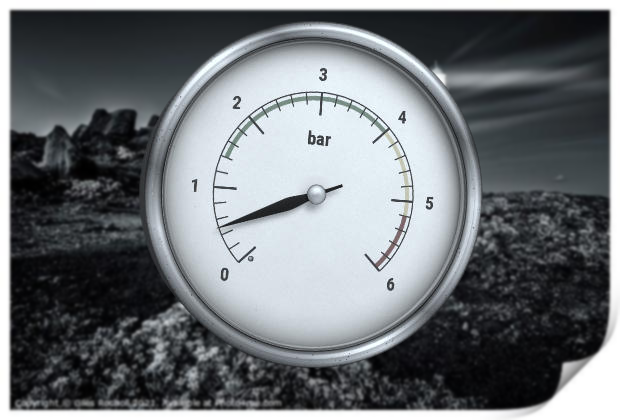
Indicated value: 0.5 bar
